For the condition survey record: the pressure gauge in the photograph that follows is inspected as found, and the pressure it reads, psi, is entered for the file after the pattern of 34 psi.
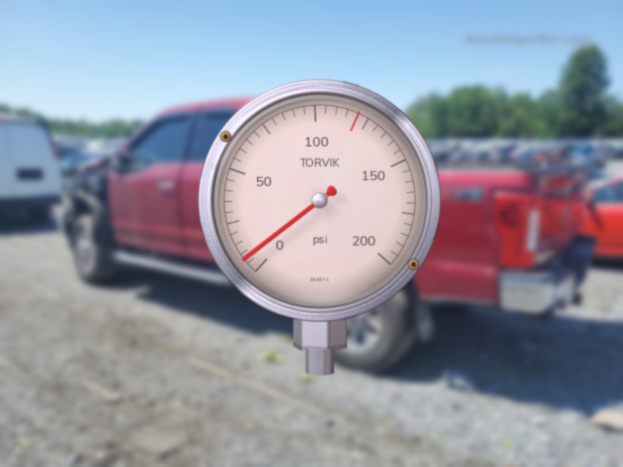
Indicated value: 7.5 psi
